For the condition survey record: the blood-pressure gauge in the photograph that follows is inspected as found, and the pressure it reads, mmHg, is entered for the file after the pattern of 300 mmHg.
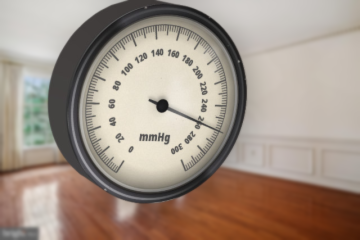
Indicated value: 260 mmHg
